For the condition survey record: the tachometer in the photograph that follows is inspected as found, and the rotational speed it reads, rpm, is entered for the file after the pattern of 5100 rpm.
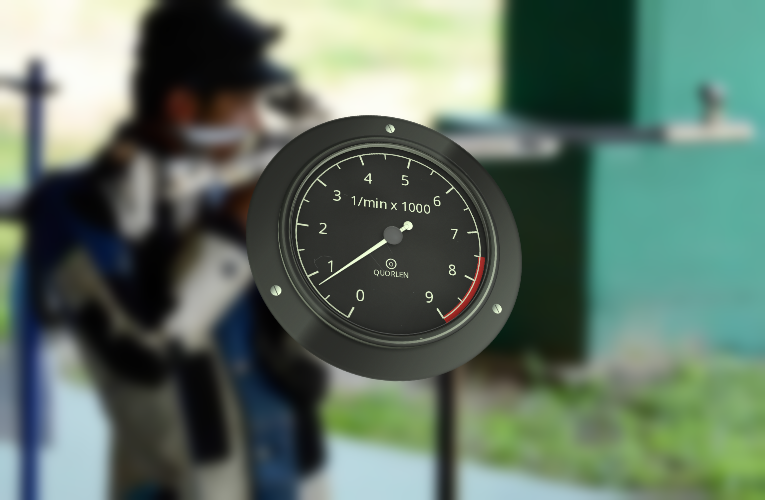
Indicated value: 750 rpm
